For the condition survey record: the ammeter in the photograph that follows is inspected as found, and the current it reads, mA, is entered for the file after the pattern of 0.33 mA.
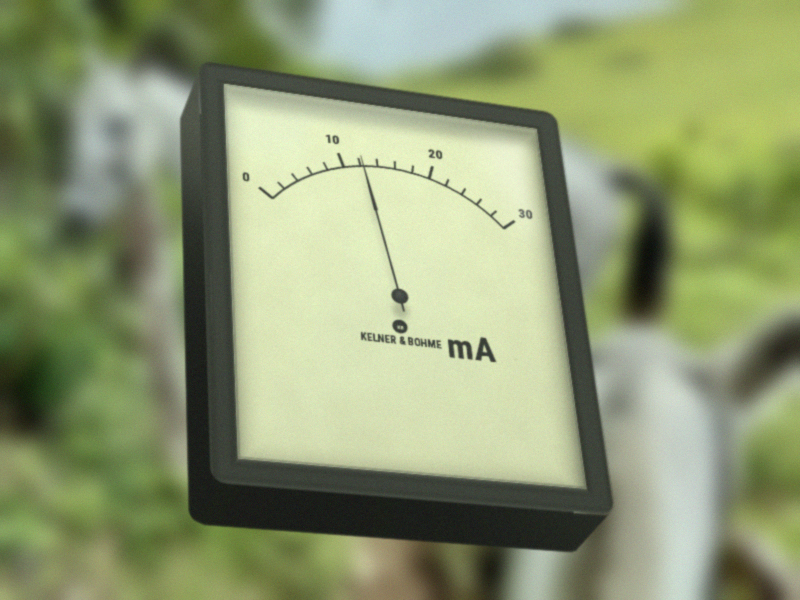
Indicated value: 12 mA
